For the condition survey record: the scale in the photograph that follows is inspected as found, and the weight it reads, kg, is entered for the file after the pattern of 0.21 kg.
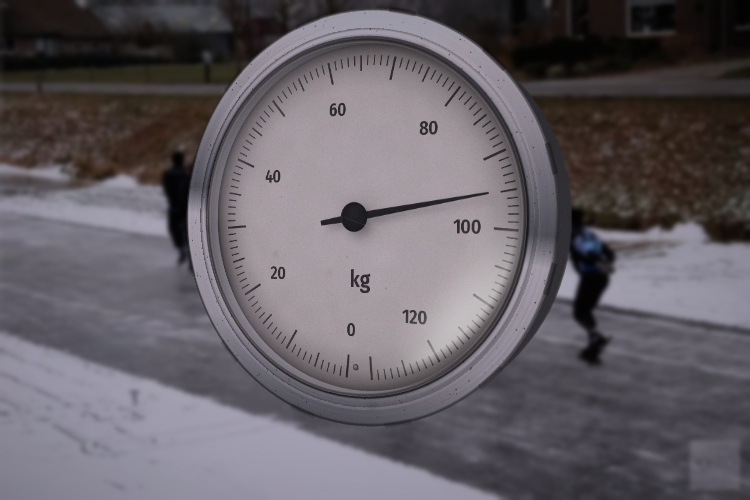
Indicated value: 95 kg
